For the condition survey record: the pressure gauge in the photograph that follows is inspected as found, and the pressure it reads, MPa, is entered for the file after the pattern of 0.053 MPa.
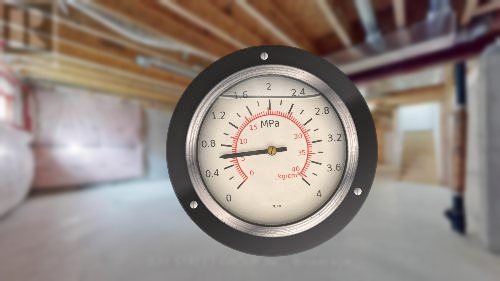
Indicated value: 0.6 MPa
